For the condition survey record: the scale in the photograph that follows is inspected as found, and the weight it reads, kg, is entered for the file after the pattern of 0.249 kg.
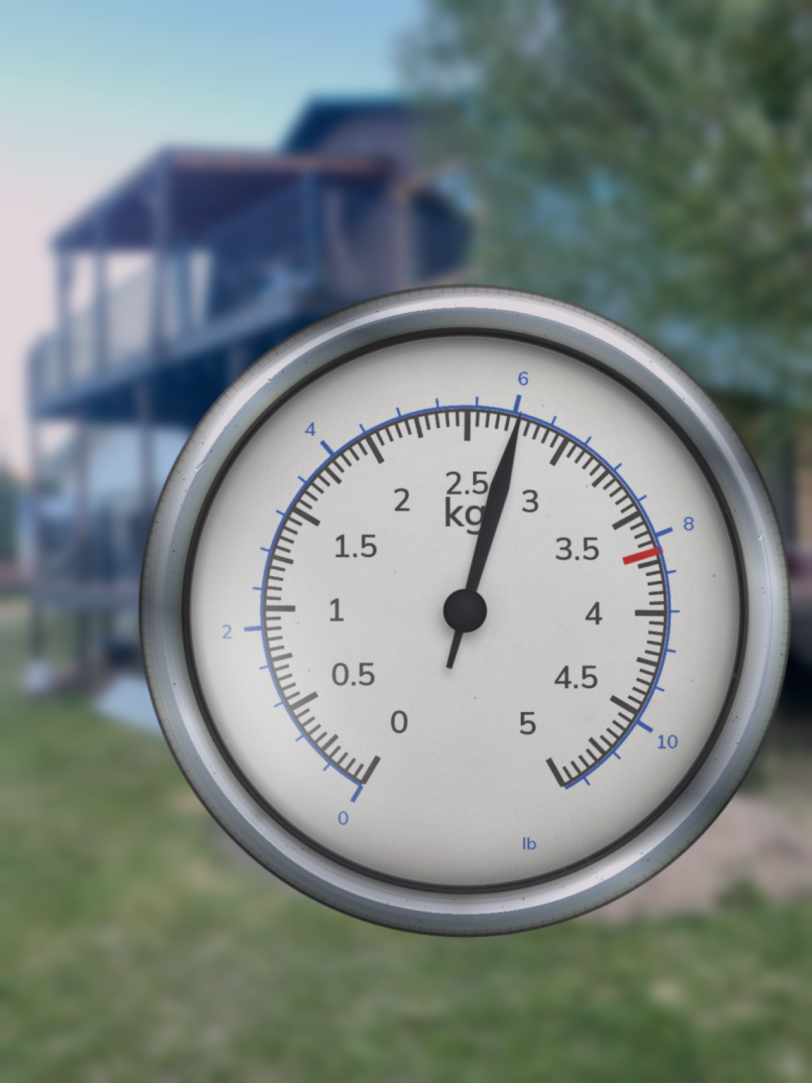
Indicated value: 2.75 kg
